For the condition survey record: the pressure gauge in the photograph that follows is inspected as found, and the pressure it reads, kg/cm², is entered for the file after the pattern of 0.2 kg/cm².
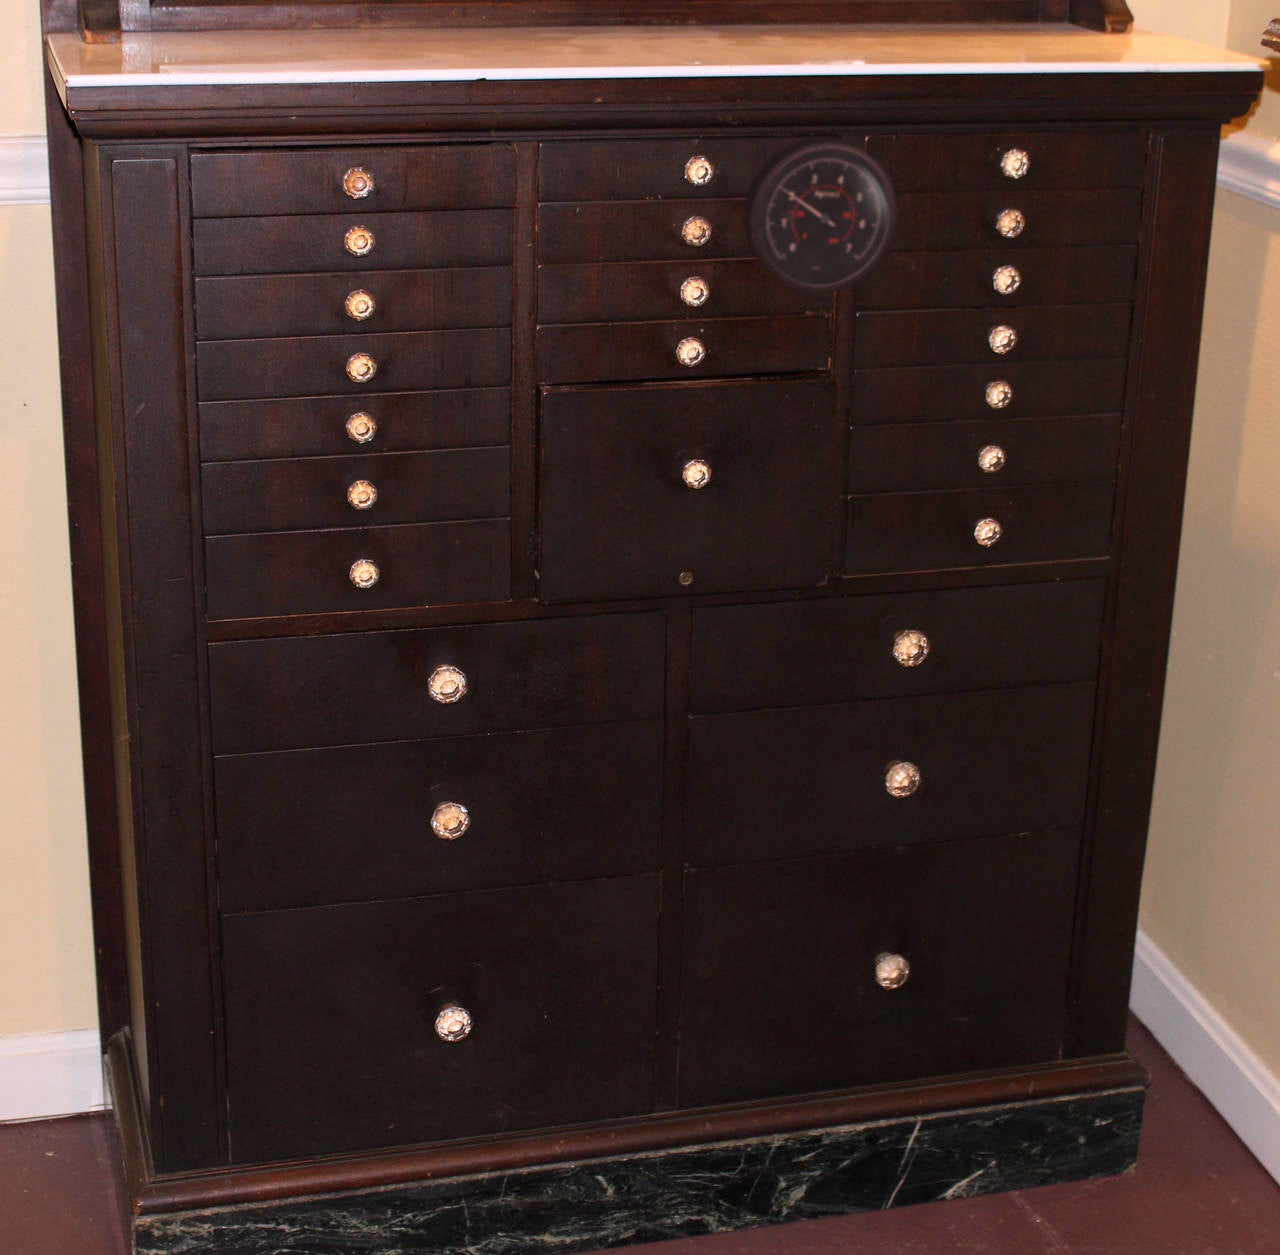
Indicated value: 2 kg/cm²
